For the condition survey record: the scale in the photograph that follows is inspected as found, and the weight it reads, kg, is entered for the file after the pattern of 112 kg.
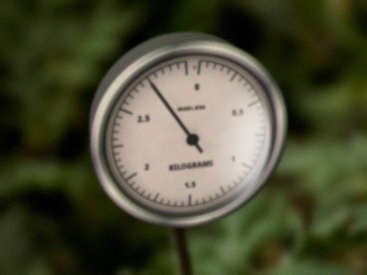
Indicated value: 2.75 kg
